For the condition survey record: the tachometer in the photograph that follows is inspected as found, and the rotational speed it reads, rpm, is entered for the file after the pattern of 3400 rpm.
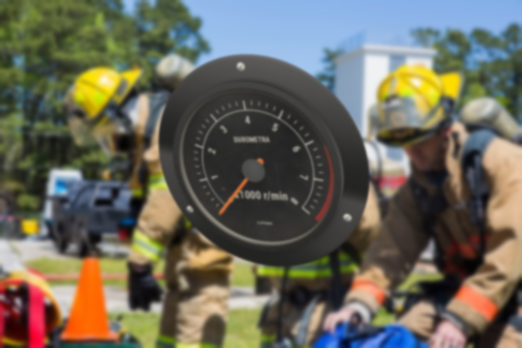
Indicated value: 0 rpm
